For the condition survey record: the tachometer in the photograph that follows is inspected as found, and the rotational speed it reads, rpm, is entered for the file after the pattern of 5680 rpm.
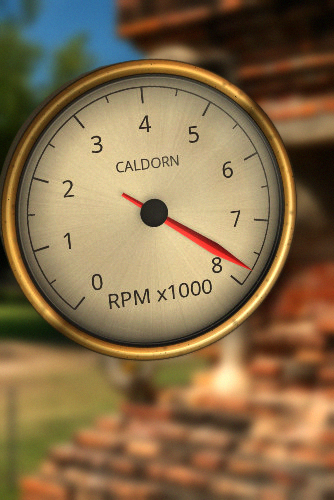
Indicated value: 7750 rpm
